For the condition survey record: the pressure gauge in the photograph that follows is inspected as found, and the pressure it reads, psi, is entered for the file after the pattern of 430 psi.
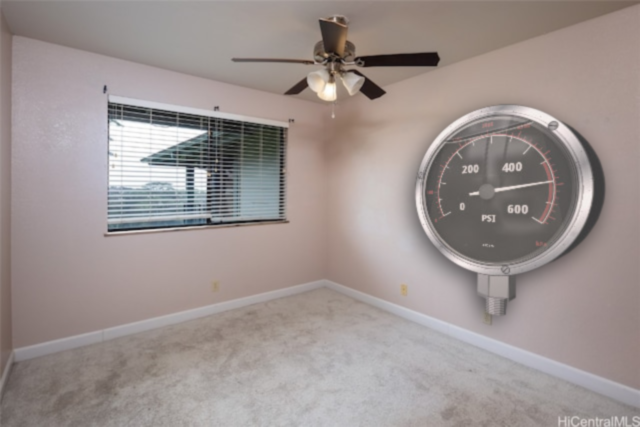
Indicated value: 500 psi
